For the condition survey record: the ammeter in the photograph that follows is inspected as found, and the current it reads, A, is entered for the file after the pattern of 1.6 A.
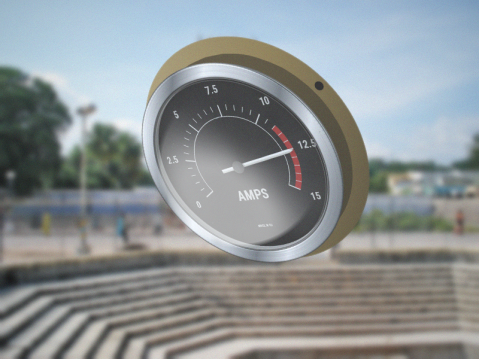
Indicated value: 12.5 A
